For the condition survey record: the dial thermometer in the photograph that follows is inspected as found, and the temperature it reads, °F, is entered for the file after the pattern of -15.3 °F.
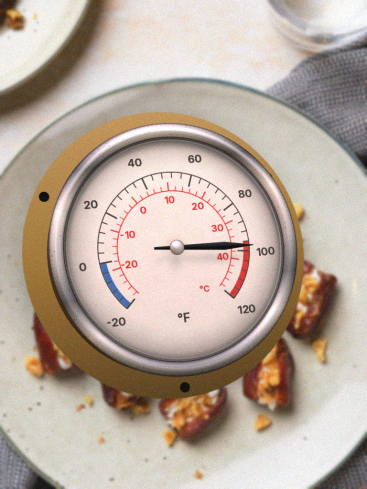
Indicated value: 98 °F
